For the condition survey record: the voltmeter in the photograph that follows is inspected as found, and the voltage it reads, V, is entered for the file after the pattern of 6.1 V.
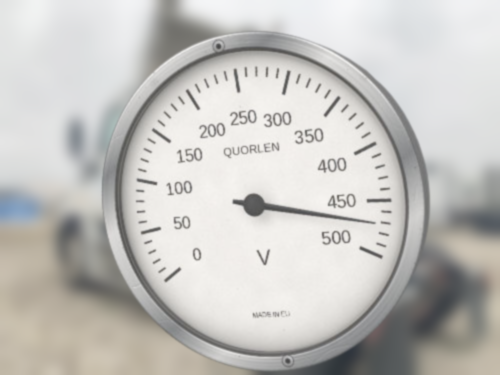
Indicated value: 470 V
